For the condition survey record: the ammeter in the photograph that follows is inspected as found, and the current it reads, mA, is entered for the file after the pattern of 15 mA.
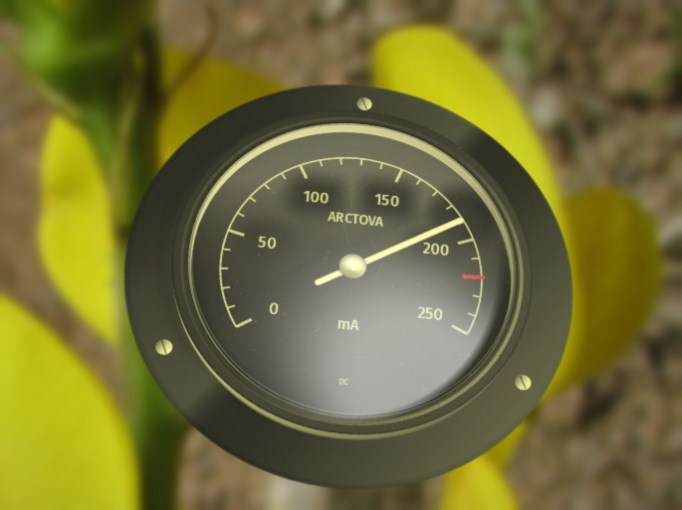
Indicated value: 190 mA
